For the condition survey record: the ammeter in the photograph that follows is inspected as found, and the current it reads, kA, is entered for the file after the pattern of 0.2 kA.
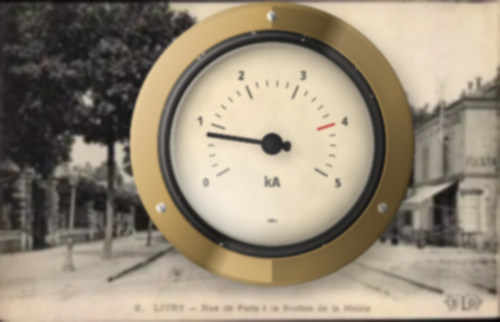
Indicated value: 0.8 kA
